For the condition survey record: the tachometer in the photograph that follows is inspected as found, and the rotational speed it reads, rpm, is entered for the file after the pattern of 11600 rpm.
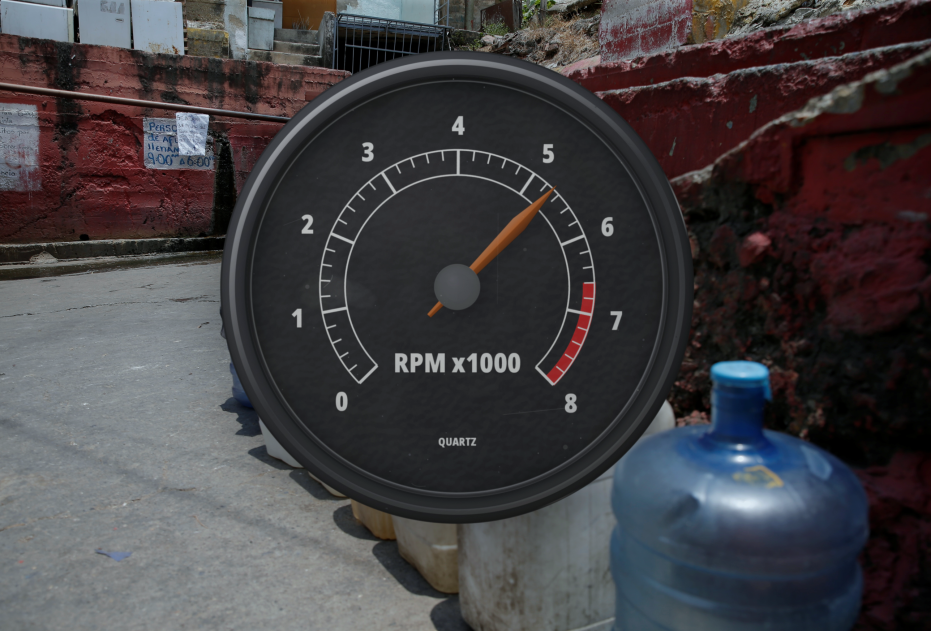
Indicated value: 5300 rpm
